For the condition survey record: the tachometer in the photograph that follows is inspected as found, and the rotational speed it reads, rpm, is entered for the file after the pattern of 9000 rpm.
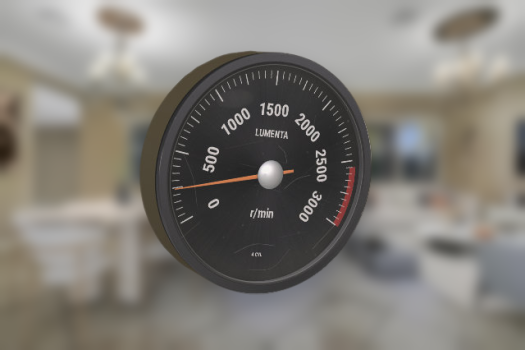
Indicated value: 250 rpm
